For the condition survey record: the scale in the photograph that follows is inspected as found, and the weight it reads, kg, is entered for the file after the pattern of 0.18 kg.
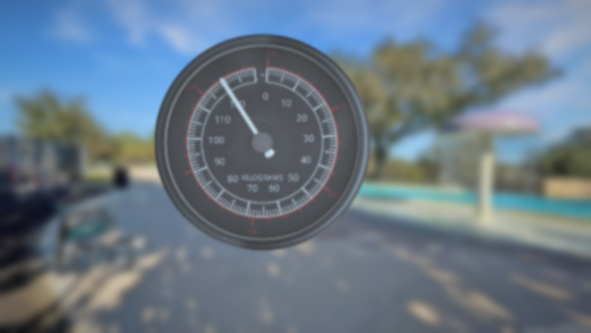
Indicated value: 120 kg
